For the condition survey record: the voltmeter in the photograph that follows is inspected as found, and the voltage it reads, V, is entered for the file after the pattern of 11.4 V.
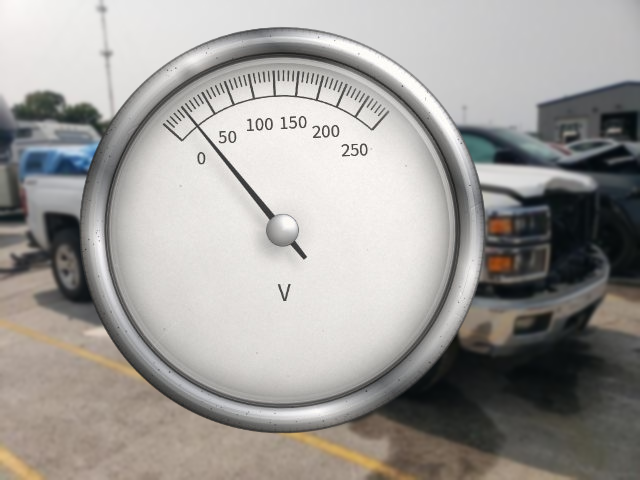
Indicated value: 25 V
